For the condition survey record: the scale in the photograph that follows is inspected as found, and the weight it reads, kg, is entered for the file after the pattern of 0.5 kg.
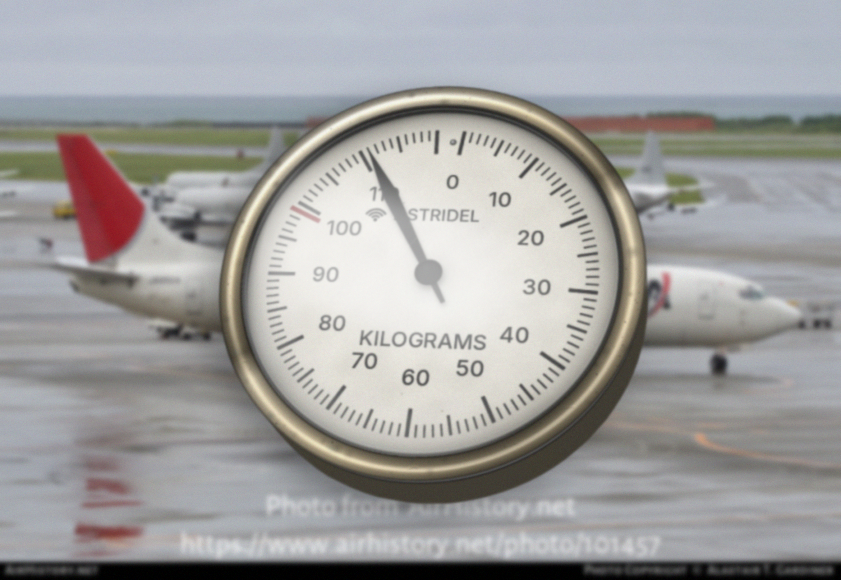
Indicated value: 111 kg
